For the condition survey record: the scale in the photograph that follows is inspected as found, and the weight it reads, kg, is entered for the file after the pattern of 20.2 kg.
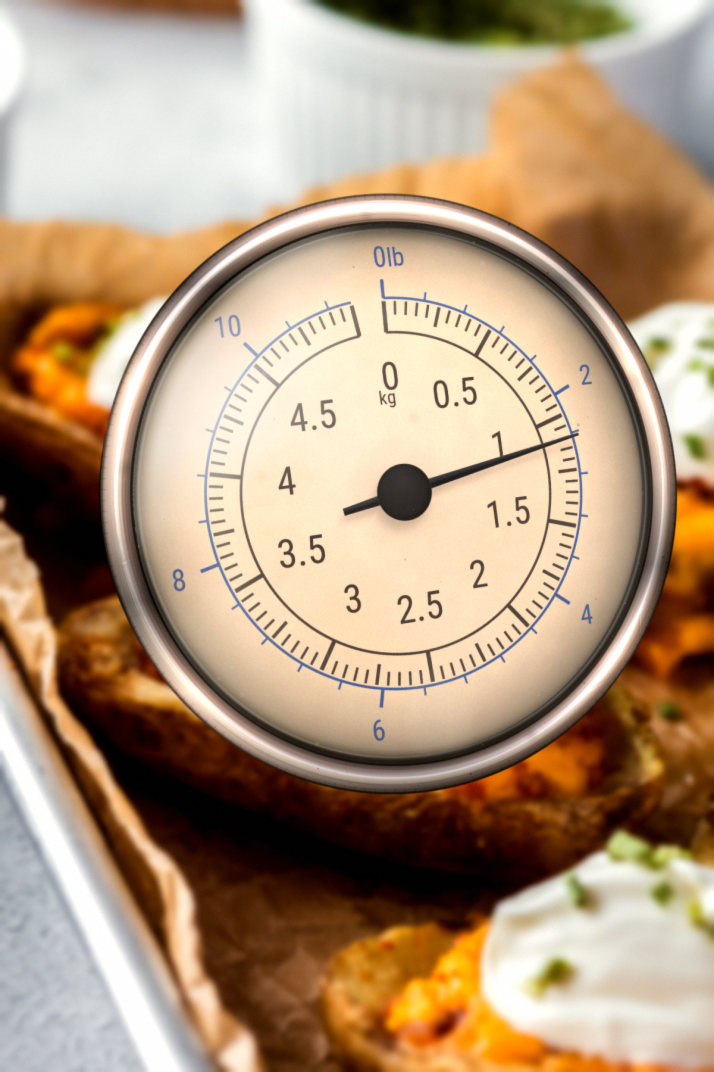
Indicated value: 1.1 kg
